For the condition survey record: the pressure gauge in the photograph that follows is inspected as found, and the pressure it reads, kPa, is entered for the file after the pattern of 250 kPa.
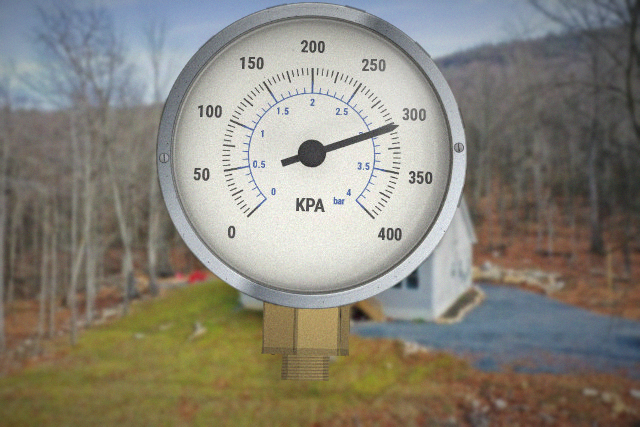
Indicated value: 305 kPa
